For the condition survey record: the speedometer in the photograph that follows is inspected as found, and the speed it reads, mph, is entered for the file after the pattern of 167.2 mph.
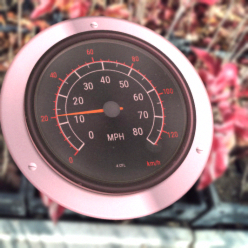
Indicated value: 12.5 mph
